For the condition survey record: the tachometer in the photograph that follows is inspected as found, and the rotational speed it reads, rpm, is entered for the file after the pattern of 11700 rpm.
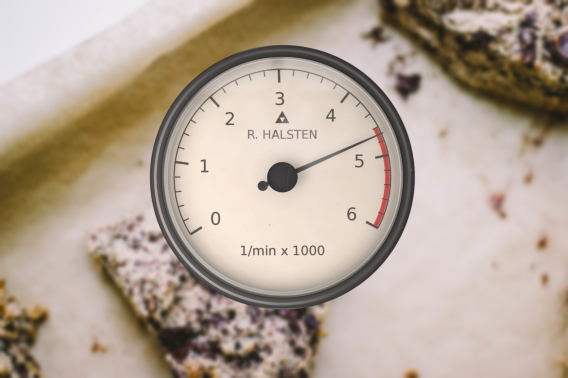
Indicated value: 4700 rpm
